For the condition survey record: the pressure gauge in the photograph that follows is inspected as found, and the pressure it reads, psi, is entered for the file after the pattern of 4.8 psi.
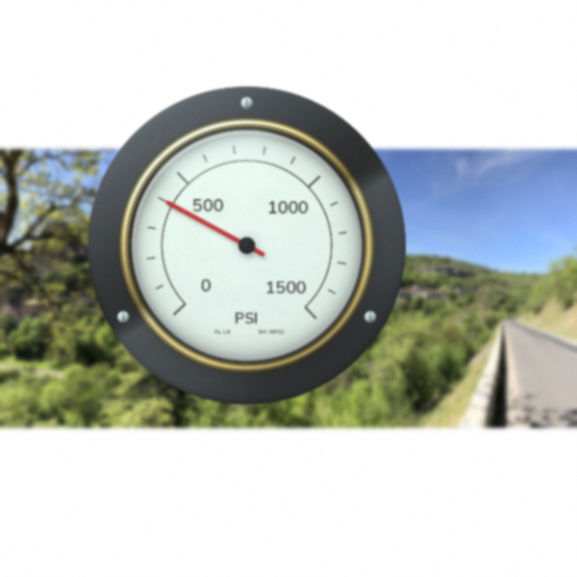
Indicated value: 400 psi
